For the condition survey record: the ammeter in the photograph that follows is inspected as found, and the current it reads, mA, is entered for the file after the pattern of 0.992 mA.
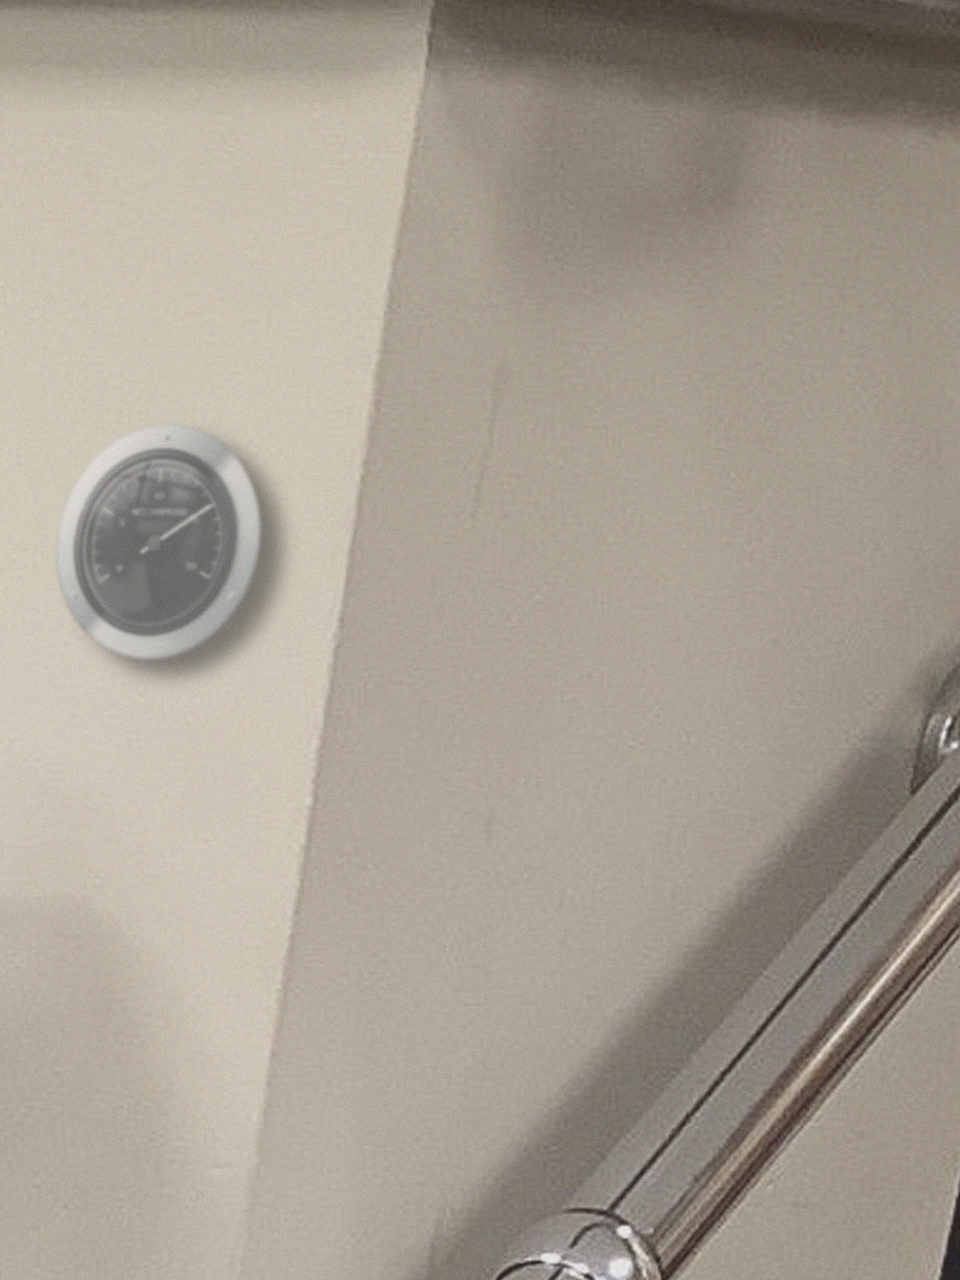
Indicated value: 15 mA
